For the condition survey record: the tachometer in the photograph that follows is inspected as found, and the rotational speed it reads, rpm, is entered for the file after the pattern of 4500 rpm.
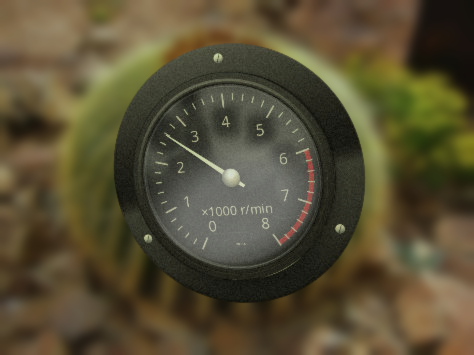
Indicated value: 2600 rpm
